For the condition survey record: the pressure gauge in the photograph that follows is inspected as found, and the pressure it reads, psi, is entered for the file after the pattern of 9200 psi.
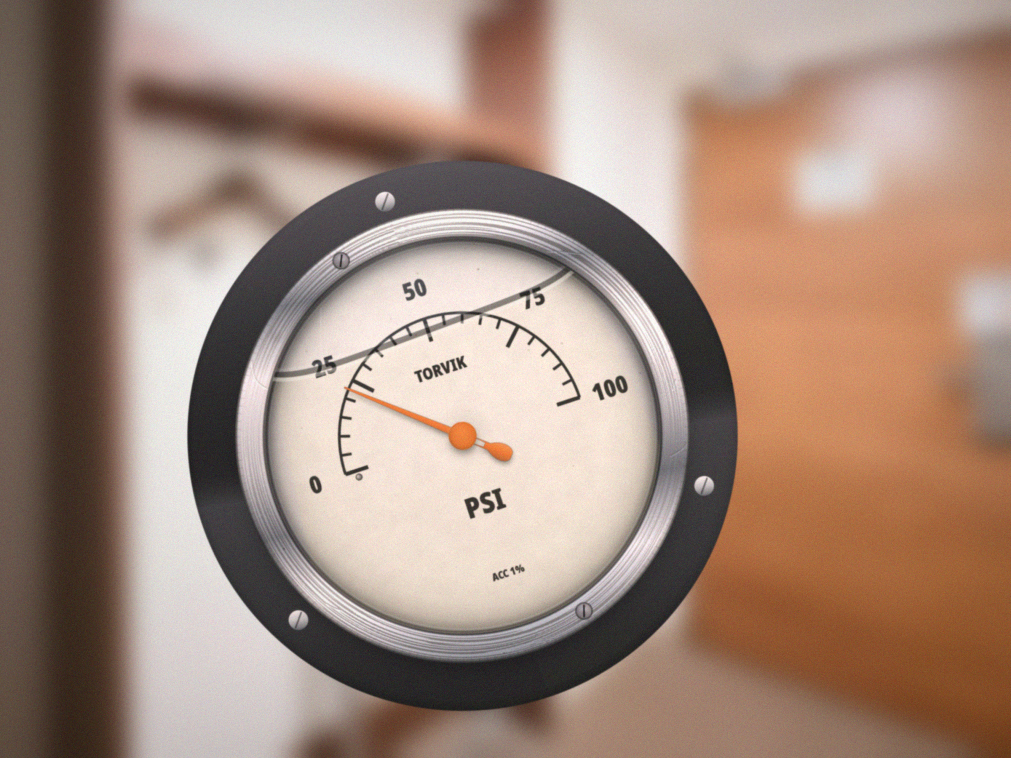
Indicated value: 22.5 psi
